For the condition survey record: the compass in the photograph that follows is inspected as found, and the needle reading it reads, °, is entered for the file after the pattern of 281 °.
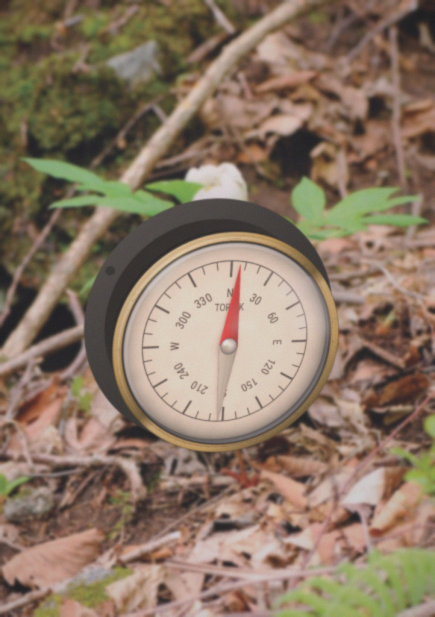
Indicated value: 5 °
